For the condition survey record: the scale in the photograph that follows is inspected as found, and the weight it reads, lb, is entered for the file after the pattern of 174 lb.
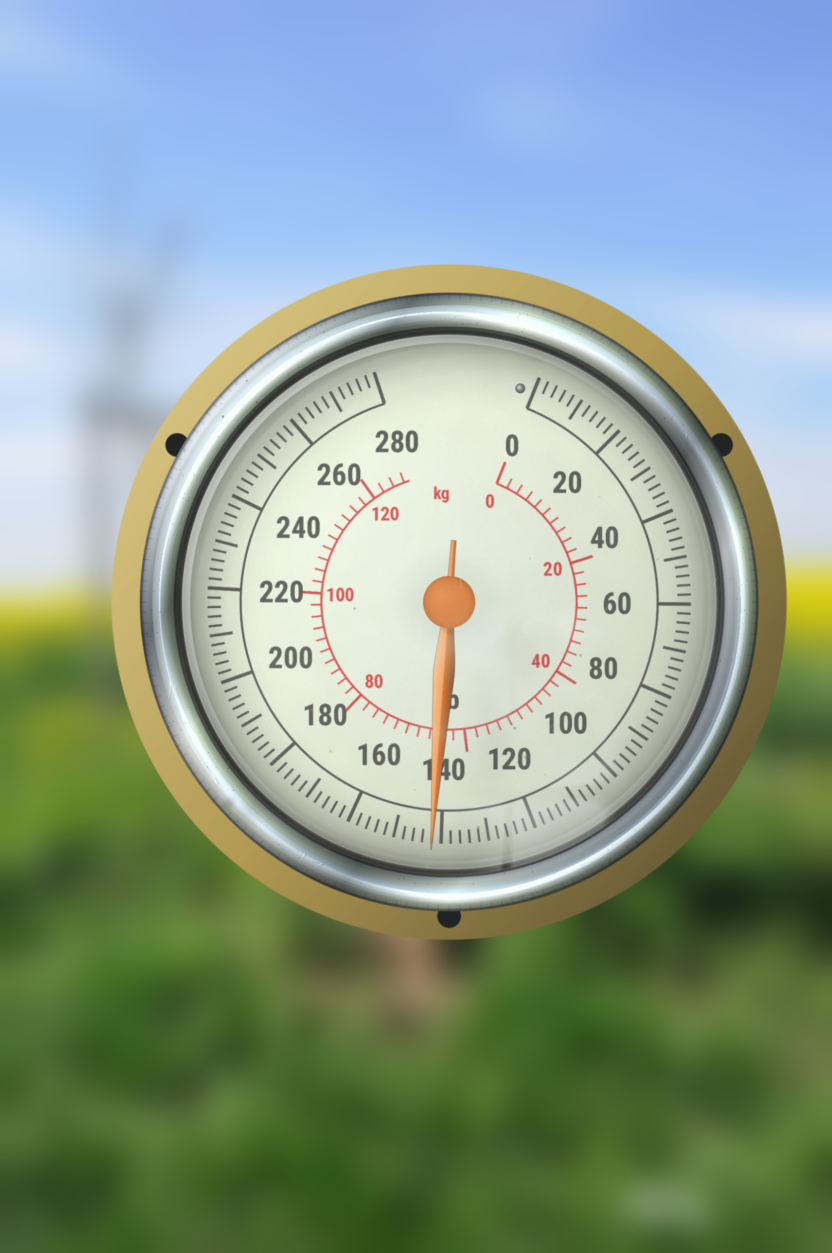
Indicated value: 142 lb
